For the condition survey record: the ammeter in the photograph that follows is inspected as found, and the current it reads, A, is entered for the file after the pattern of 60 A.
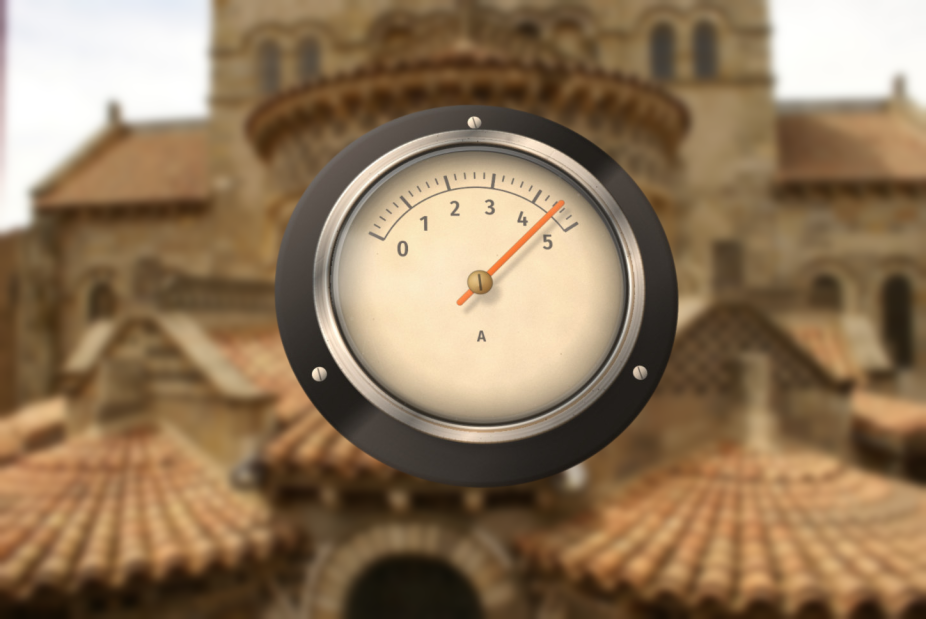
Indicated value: 4.5 A
